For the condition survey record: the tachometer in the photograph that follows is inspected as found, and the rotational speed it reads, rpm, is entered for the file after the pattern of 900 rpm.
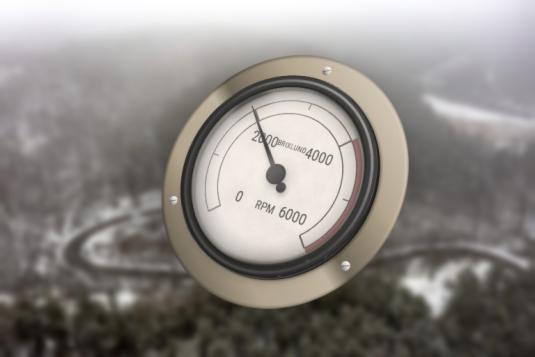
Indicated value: 2000 rpm
